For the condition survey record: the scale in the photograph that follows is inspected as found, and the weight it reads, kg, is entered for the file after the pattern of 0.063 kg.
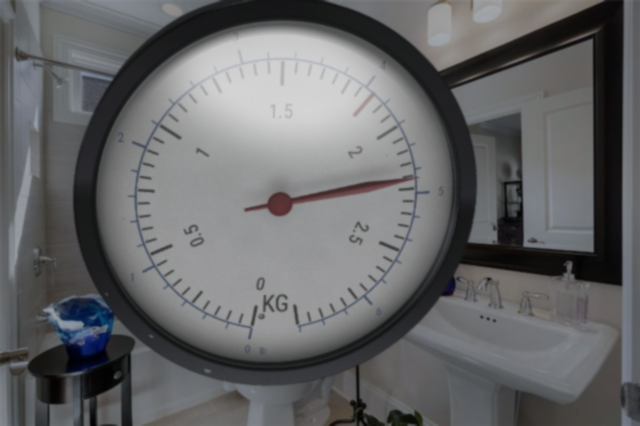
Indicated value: 2.2 kg
